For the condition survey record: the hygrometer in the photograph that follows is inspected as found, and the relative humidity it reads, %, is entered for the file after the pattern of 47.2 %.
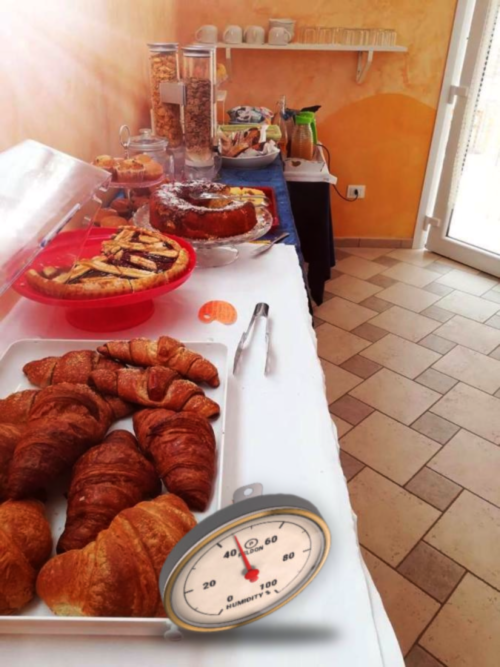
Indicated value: 45 %
